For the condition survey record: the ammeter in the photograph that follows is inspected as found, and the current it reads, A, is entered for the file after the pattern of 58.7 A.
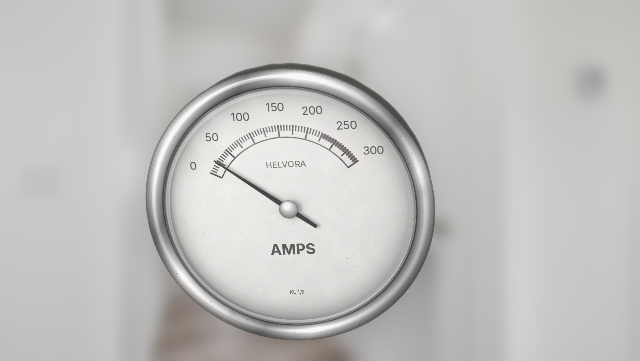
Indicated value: 25 A
